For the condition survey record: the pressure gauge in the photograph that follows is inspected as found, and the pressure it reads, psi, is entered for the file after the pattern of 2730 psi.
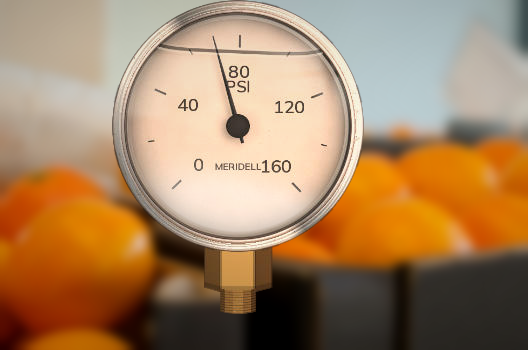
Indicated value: 70 psi
